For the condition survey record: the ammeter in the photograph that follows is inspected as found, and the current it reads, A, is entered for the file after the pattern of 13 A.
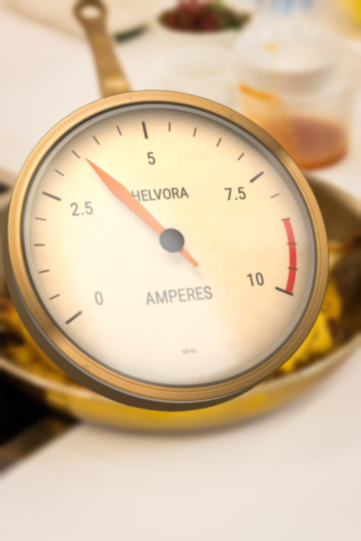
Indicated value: 3.5 A
